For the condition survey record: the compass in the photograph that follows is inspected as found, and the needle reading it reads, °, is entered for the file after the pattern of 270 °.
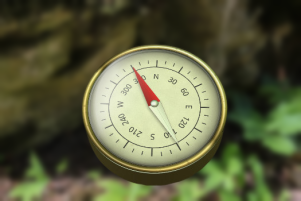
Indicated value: 330 °
